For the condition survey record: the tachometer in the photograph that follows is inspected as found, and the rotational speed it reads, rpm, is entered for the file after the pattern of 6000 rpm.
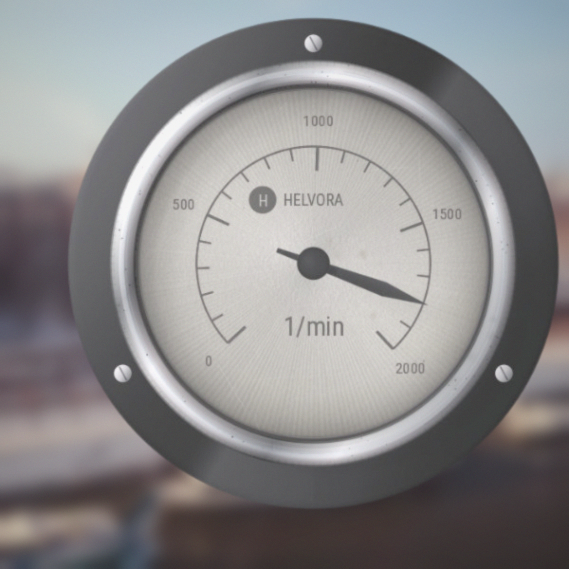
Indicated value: 1800 rpm
